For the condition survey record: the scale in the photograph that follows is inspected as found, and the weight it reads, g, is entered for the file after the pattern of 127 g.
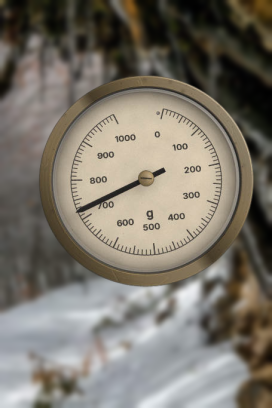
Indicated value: 720 g
